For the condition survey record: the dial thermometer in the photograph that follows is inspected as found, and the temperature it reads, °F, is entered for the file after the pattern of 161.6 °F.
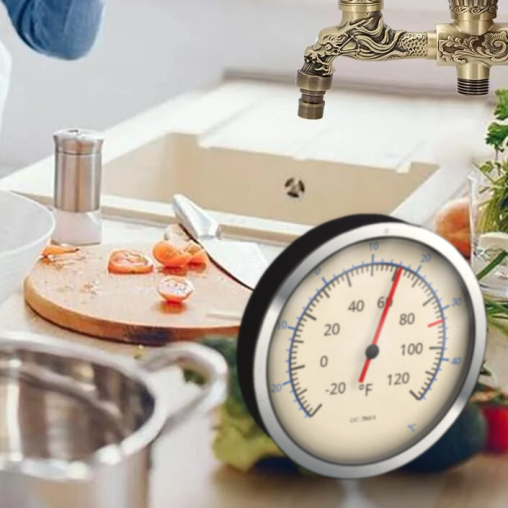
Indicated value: 60 °F
